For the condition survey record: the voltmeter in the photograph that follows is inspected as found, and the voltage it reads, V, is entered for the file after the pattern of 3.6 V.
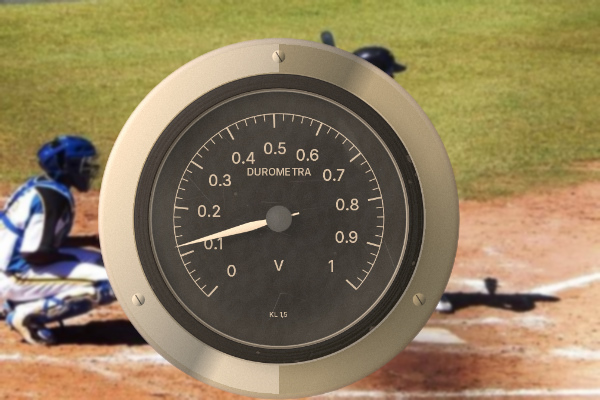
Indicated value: 0.12 V
